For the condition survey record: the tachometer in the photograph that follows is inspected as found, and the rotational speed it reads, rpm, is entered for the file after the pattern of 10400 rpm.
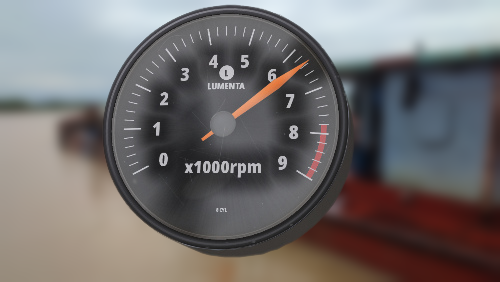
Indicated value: 6400 rpm
